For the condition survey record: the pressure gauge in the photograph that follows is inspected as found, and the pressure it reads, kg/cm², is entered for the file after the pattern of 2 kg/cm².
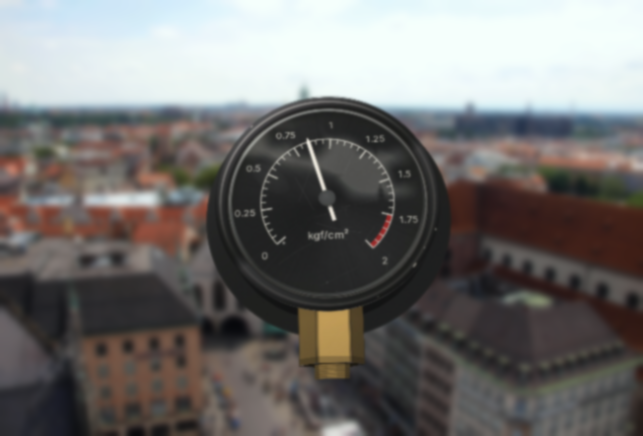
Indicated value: 0.85 kg/cm²
